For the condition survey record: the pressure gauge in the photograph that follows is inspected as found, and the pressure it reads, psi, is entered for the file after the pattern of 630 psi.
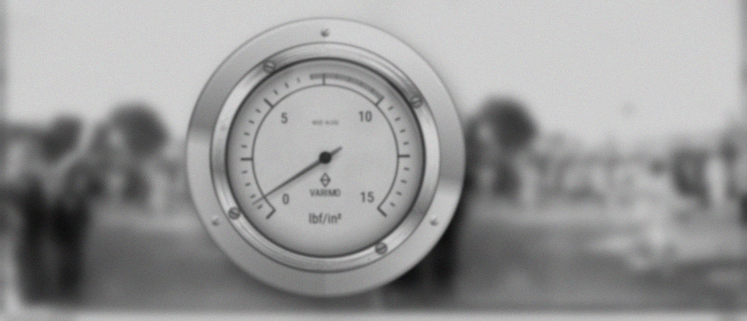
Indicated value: 0.75 psi
